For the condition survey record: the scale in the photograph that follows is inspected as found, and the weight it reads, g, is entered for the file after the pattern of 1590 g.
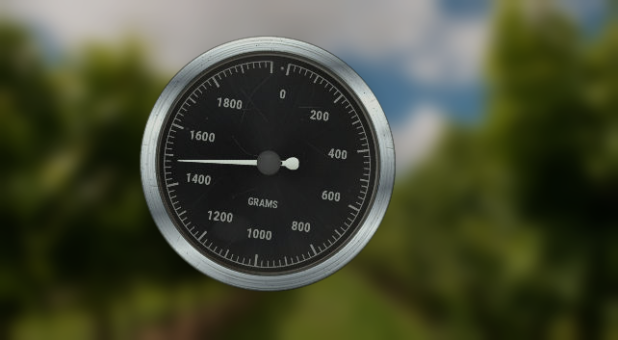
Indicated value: 1480 g
